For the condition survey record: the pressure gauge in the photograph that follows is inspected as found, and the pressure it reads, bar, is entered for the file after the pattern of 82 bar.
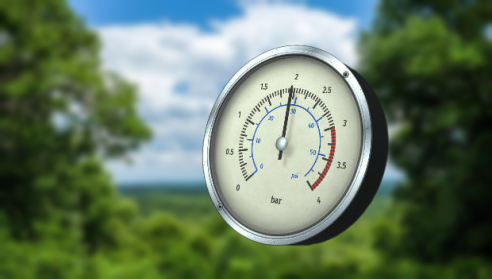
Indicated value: 2 bar
